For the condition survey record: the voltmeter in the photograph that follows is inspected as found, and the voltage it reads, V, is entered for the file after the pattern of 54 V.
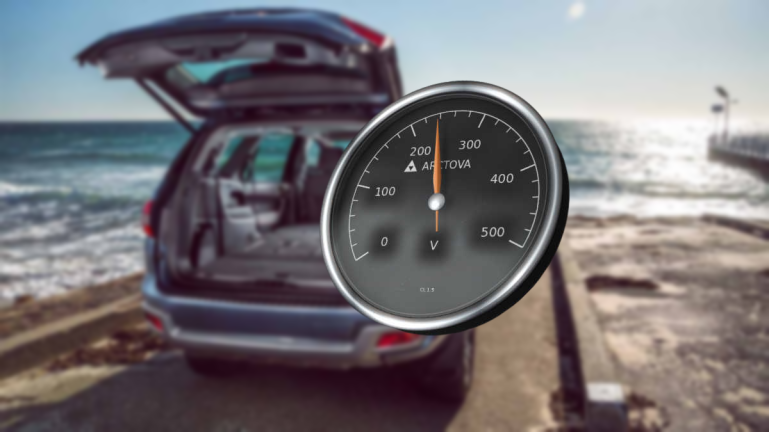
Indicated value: 240 V
